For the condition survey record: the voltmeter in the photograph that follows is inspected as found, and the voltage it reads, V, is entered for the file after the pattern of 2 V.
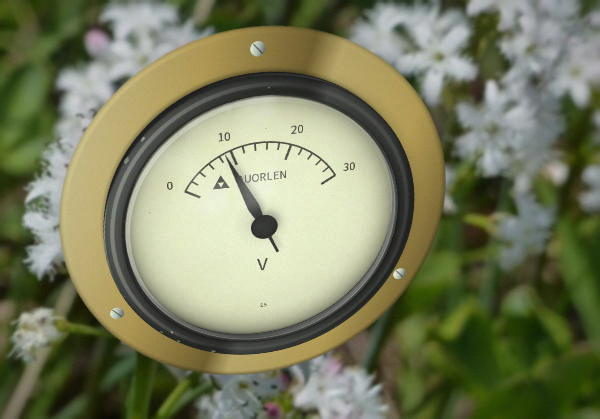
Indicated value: 9 V
